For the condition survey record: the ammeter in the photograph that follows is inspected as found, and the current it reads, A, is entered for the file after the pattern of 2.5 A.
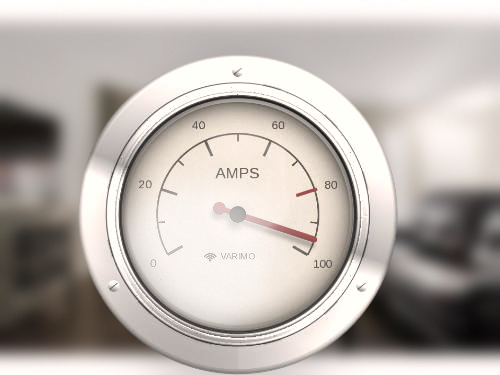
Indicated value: 95 A
